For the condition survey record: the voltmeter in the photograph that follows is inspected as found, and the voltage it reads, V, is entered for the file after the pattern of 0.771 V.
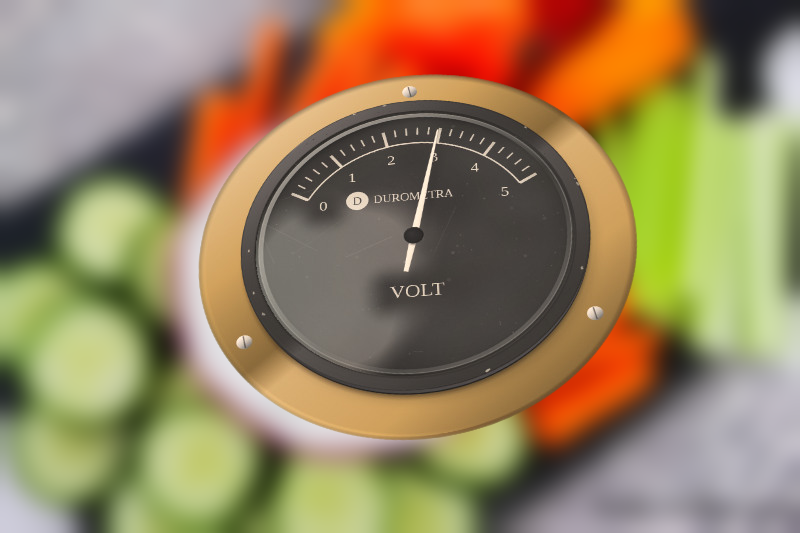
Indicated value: 3 V
